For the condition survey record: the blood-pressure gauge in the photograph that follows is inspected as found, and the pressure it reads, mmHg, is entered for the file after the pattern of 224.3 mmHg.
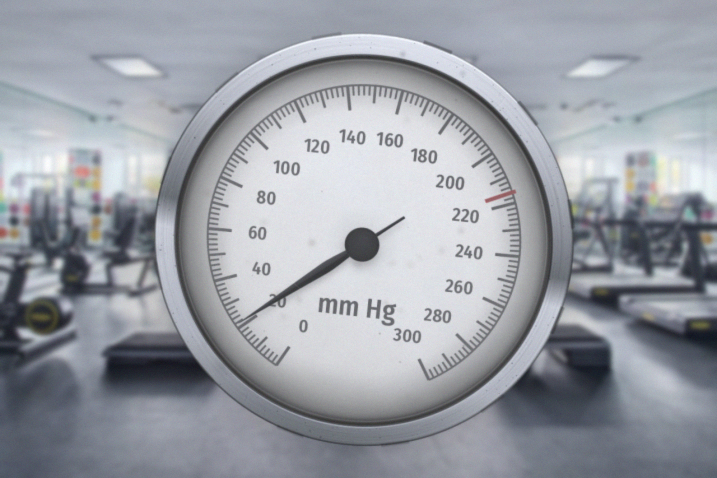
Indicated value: 22 mmHg
